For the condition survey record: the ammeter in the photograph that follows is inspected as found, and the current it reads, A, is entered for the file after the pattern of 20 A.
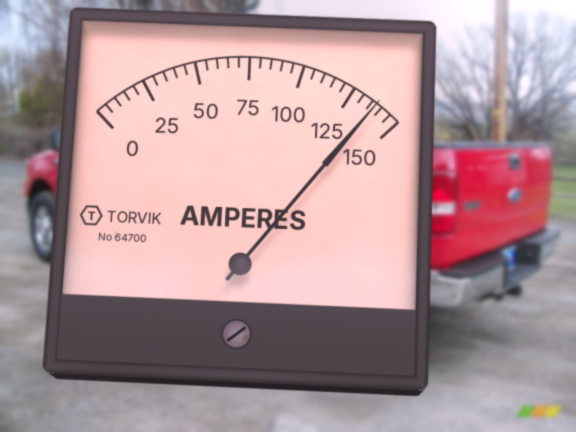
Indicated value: 137.5 A
